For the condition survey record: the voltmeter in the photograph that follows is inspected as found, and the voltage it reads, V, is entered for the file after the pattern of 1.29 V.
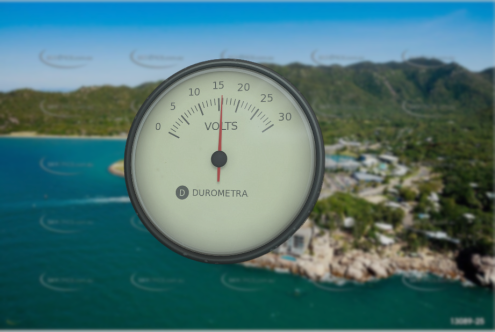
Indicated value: 16 V
